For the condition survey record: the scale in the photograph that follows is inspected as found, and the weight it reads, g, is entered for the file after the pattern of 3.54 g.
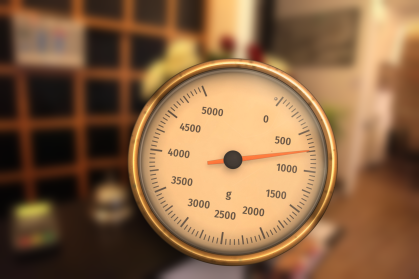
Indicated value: 750 g
